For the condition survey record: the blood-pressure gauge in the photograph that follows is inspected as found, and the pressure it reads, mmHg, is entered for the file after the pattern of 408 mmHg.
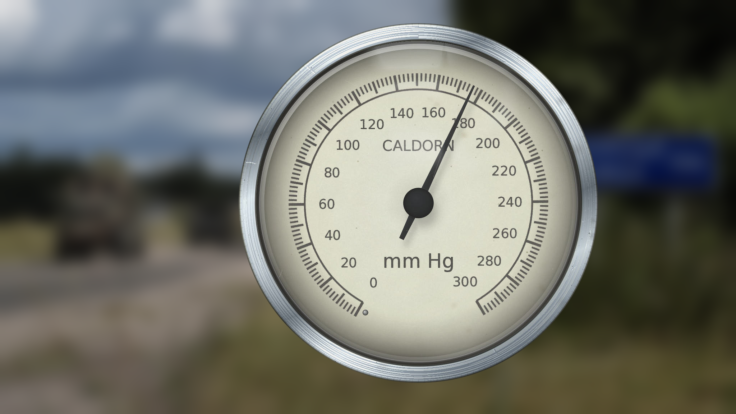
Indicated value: 176 mmHg
